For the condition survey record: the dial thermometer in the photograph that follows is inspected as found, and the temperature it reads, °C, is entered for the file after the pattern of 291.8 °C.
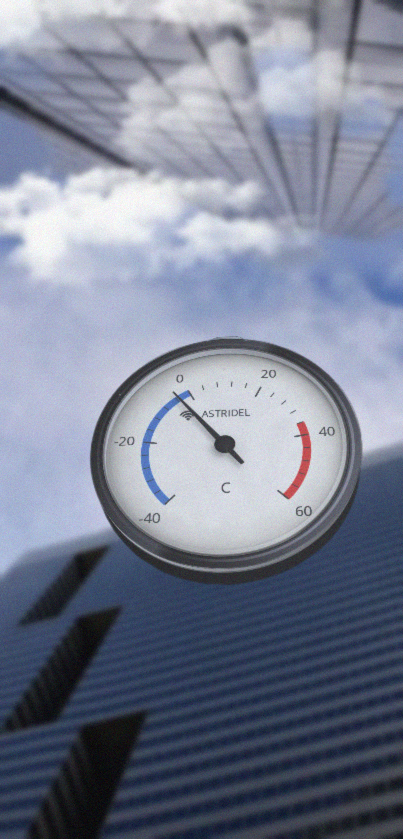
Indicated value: -4 °C
